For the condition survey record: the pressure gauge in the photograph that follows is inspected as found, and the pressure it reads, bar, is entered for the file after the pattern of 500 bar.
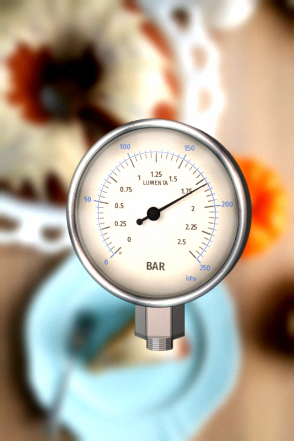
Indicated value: 1.8 bar
